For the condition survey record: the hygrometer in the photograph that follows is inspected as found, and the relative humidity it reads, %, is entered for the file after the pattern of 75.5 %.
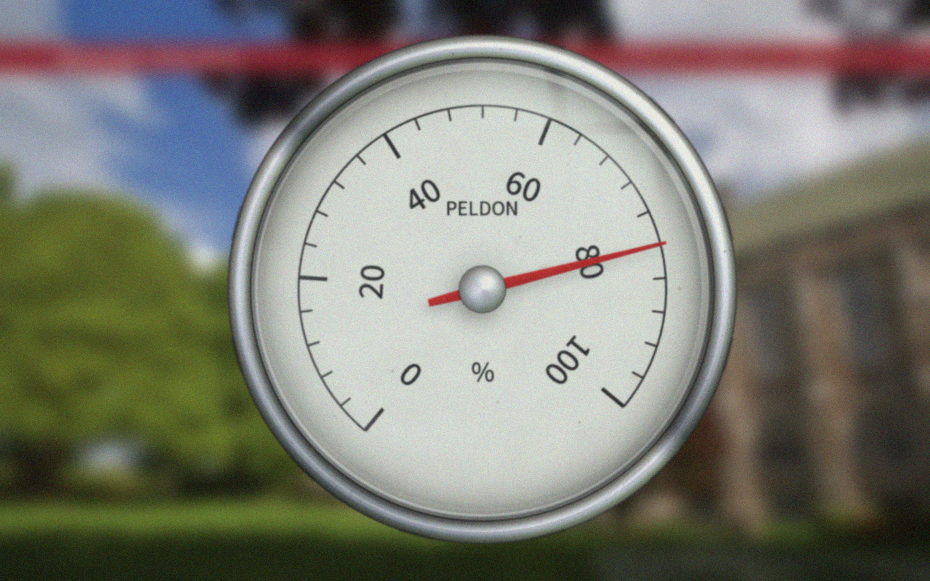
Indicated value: 80 %
